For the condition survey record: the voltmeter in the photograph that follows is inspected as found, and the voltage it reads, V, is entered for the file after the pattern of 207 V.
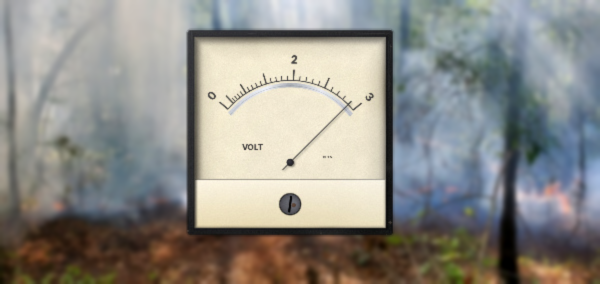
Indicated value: 2.9 V
